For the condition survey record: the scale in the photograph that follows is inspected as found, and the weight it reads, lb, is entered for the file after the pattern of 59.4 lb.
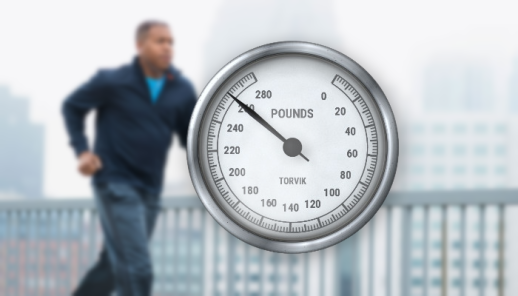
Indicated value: 260 lb
